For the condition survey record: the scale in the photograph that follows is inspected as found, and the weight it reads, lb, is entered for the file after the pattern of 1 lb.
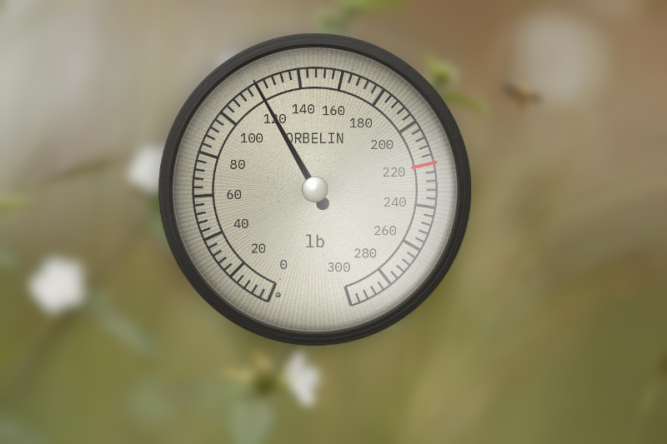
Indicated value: 120 lb
